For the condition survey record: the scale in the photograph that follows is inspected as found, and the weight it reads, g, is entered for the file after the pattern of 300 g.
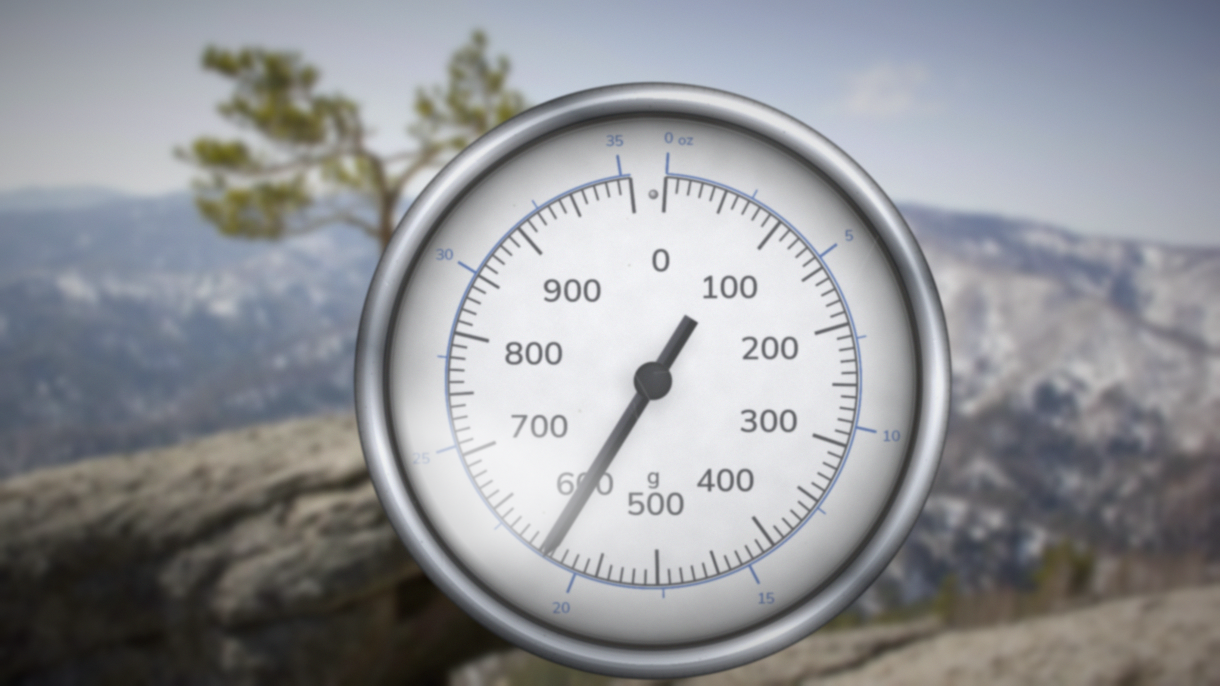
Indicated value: 595 g
